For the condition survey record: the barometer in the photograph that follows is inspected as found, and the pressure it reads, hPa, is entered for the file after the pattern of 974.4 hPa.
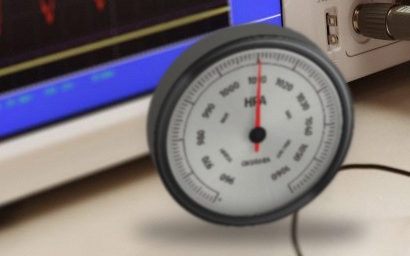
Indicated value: 1010 hPa
